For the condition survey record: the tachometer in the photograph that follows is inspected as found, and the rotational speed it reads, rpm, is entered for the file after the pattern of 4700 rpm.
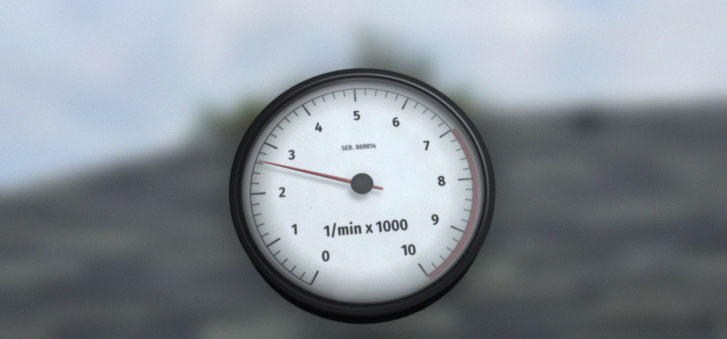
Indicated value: 2600 rpm
